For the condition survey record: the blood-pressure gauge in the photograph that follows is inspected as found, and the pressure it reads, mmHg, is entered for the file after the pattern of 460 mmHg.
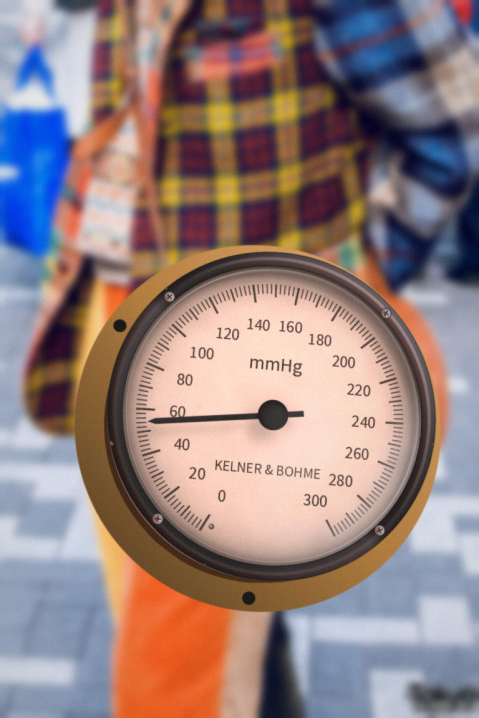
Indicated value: 54 mmHg
